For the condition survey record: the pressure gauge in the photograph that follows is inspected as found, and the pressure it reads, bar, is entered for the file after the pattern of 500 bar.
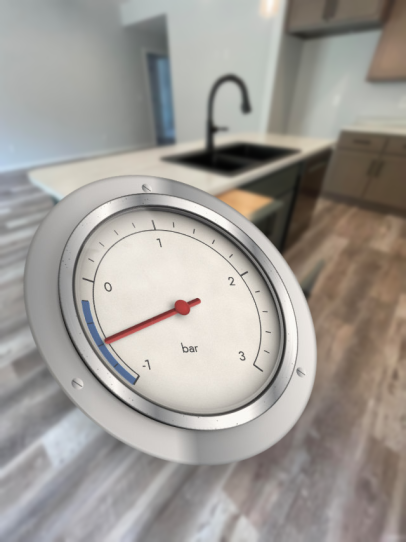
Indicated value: -0.6 bar
